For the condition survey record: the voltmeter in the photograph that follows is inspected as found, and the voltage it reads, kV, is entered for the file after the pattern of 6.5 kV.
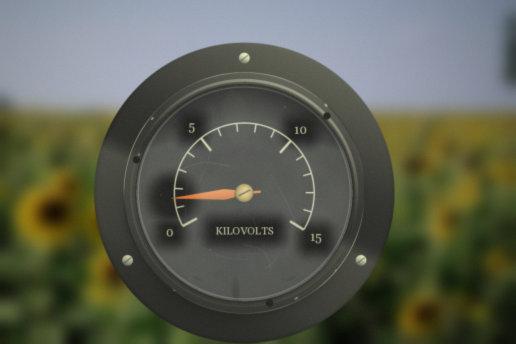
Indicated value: 1.5 kV
